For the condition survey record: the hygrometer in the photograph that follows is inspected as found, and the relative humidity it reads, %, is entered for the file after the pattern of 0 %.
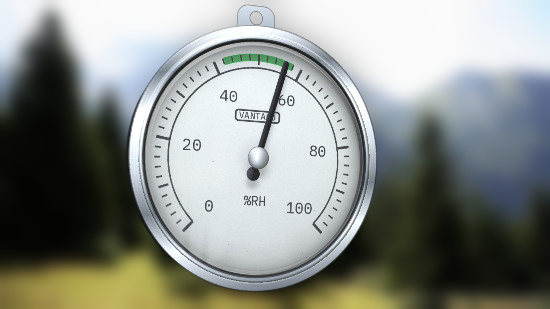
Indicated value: 56 %
